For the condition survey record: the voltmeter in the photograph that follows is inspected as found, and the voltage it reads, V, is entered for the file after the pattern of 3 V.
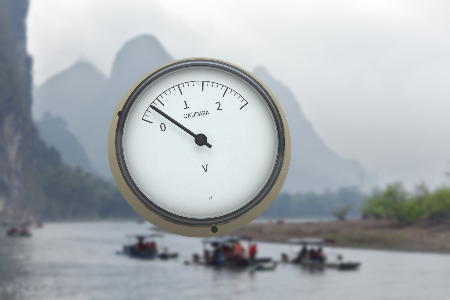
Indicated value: 0.3 V
